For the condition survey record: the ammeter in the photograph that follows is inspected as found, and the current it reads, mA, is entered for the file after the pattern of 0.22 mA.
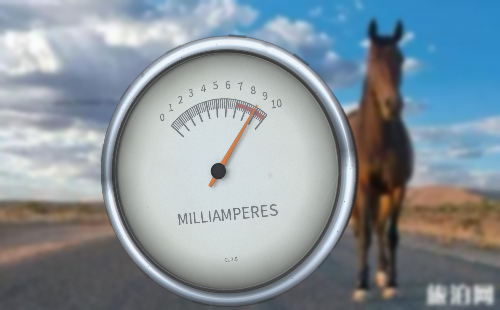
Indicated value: 9 mA
